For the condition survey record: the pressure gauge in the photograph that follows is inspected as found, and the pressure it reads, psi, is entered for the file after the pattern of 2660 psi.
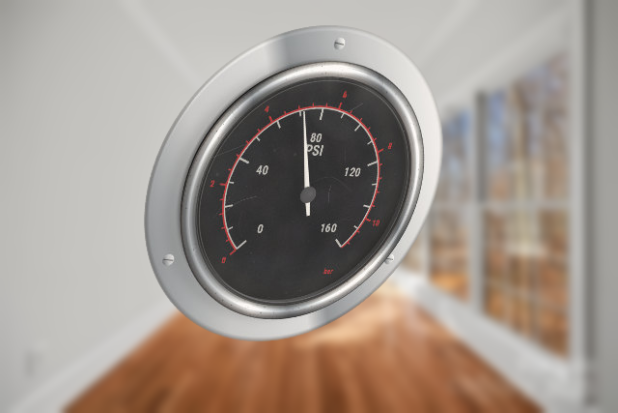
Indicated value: 70 psi
